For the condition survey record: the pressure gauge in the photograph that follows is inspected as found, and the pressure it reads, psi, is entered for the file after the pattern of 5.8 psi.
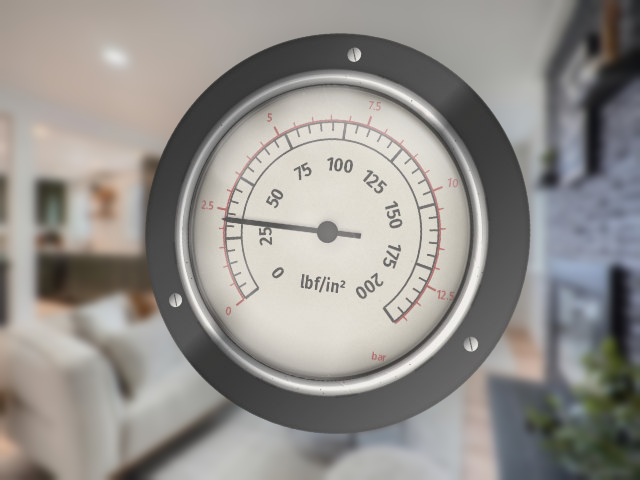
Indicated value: 32.5 psi
